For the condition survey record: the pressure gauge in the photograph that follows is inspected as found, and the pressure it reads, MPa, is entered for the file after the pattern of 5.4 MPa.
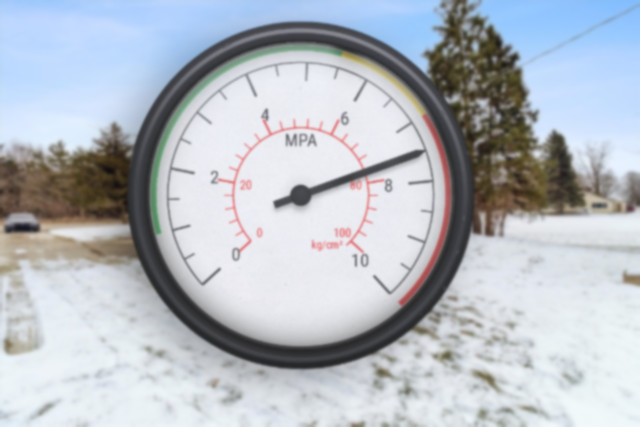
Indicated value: 7.5 MPa
